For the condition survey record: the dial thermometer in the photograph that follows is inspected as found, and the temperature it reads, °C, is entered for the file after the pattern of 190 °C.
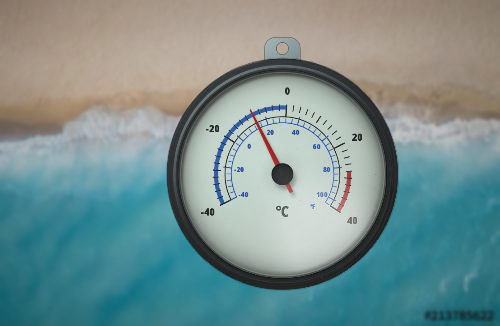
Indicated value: -10 °C
